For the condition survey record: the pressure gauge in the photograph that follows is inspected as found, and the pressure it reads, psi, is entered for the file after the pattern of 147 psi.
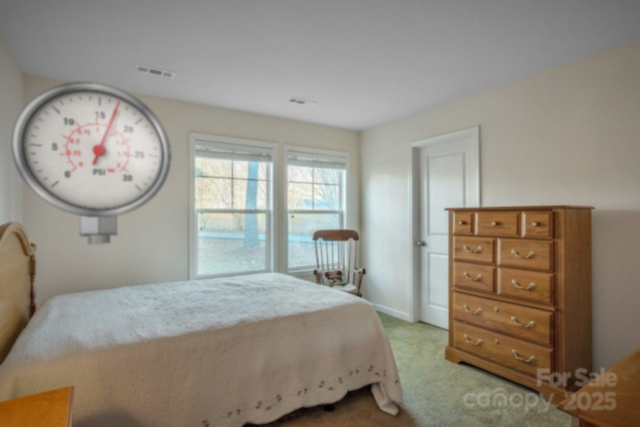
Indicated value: 17 psi
